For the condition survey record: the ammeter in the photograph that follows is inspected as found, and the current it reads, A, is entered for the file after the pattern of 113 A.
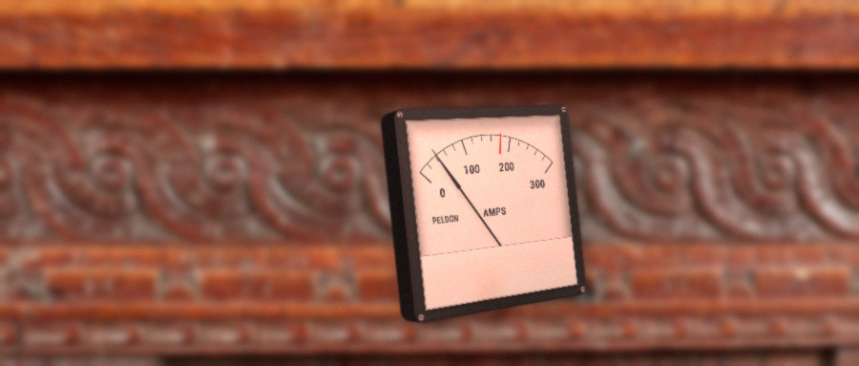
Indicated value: 40 A
